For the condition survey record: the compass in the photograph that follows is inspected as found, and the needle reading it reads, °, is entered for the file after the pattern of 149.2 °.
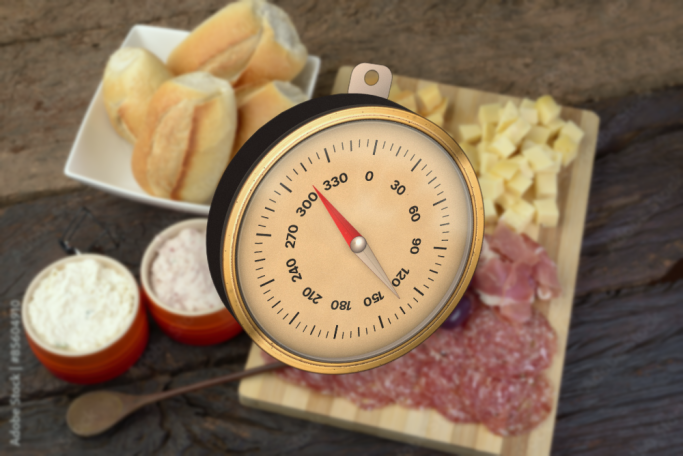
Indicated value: 312.5 °
